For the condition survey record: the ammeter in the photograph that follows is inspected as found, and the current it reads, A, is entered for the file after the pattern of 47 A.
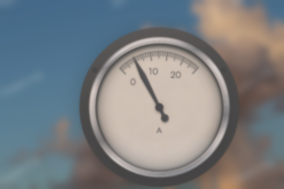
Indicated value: 5 A
